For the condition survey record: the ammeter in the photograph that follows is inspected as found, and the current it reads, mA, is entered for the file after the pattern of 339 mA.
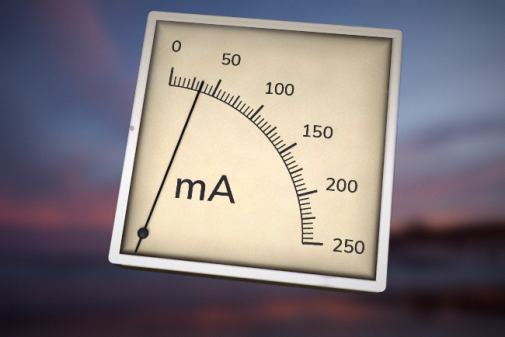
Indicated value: 35 mA
